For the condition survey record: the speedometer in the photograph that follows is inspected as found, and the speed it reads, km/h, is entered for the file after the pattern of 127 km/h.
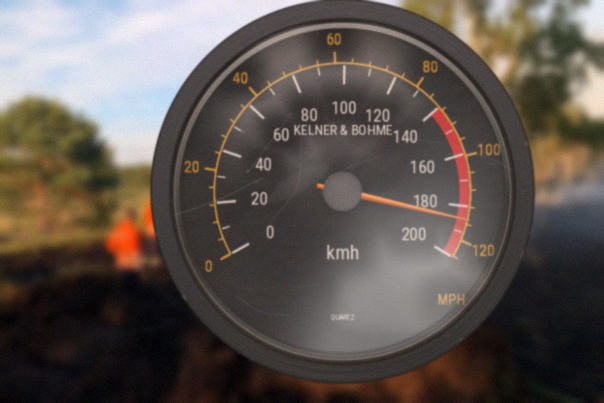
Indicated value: 185 km/h
